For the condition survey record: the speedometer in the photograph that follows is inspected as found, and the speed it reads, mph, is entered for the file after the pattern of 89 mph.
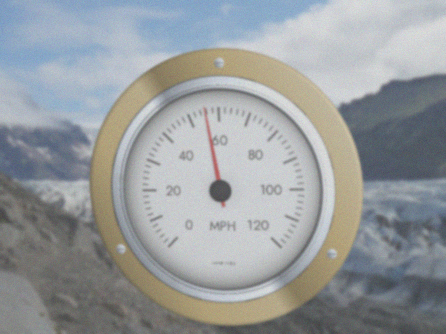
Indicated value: 56 mph
